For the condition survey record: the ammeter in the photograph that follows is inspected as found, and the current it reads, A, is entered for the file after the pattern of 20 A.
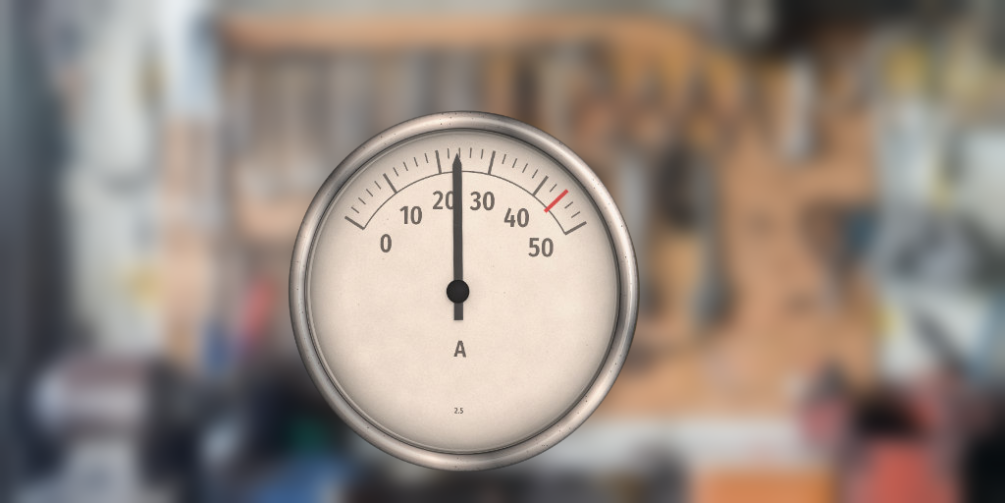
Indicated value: 24 A
